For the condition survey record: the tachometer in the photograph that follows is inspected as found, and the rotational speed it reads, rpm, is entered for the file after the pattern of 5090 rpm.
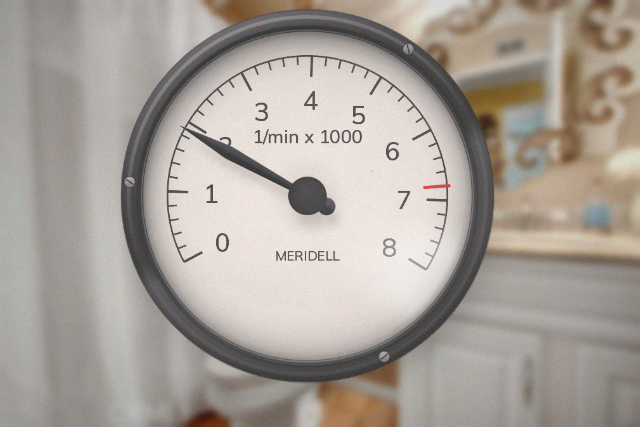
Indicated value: 1900 rpm
